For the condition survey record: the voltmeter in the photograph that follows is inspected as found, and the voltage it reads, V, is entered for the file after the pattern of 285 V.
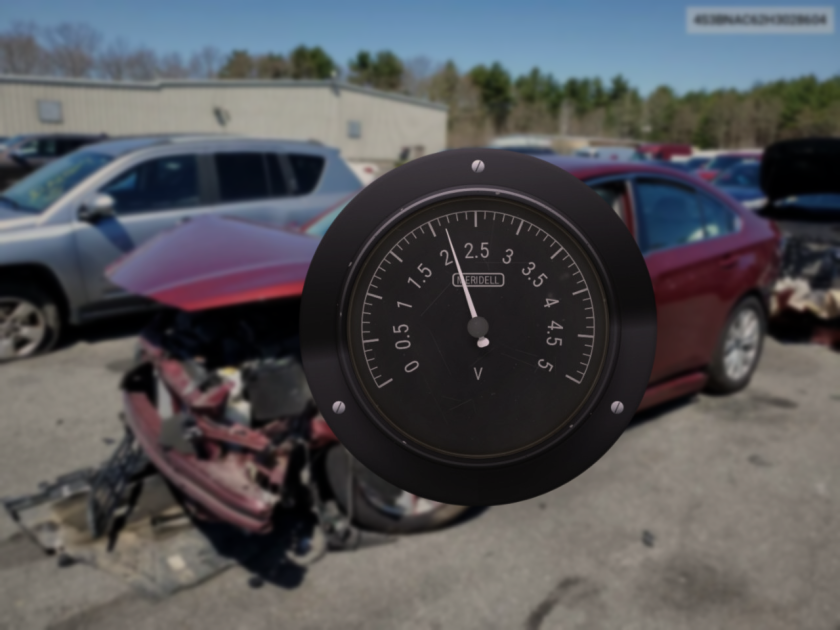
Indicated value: 2.15 V
